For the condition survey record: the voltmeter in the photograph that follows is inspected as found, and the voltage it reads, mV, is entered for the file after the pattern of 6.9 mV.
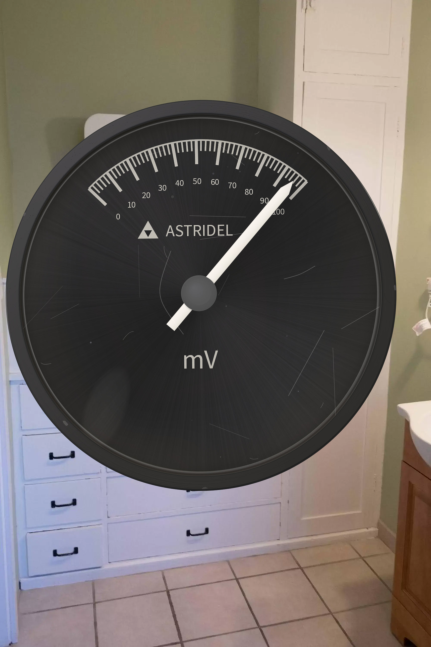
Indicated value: 96 mV
